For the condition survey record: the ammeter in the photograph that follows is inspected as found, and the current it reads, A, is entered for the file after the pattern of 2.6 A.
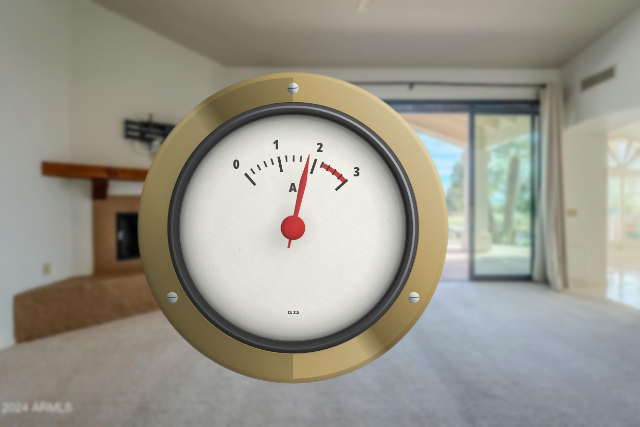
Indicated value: 1.8 A
